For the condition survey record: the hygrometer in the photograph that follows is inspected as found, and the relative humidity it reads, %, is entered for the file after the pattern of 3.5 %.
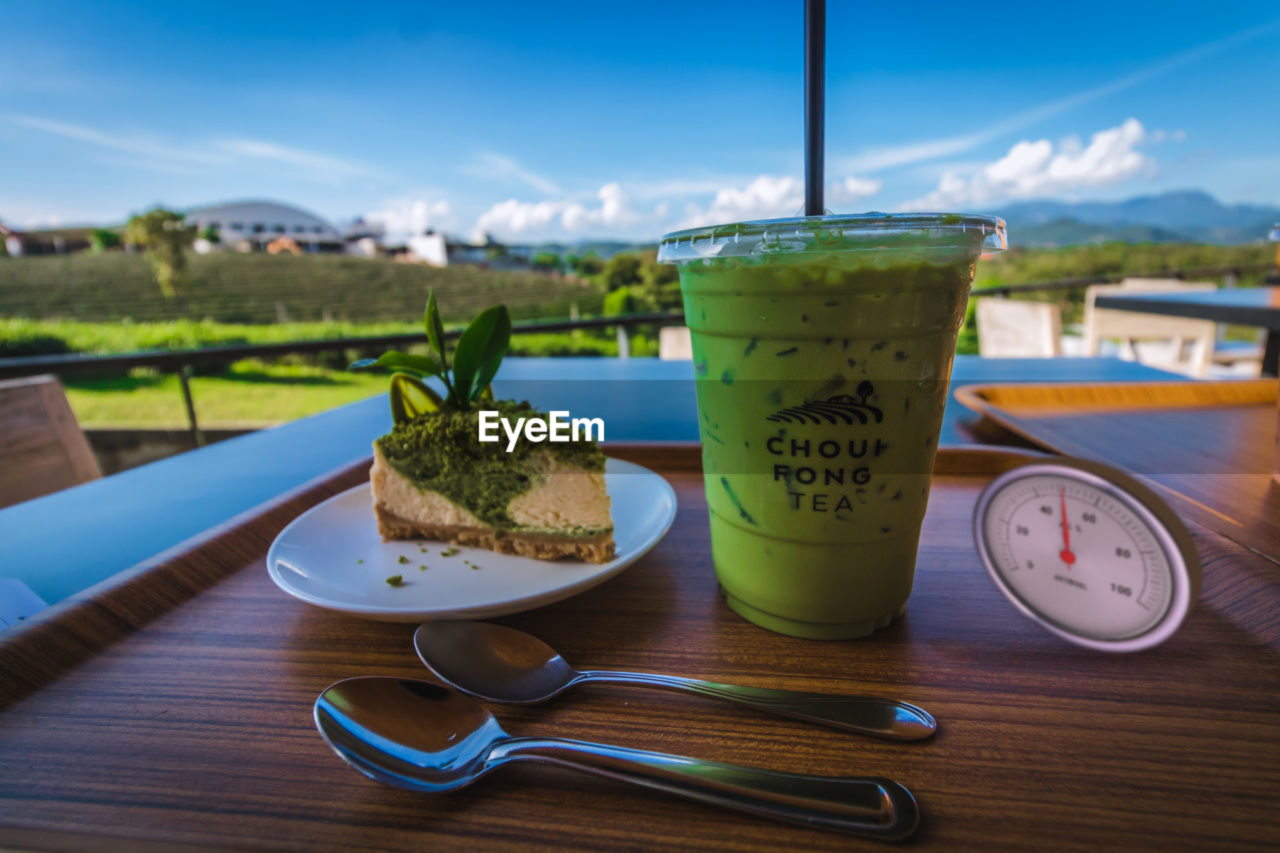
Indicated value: 50 %
